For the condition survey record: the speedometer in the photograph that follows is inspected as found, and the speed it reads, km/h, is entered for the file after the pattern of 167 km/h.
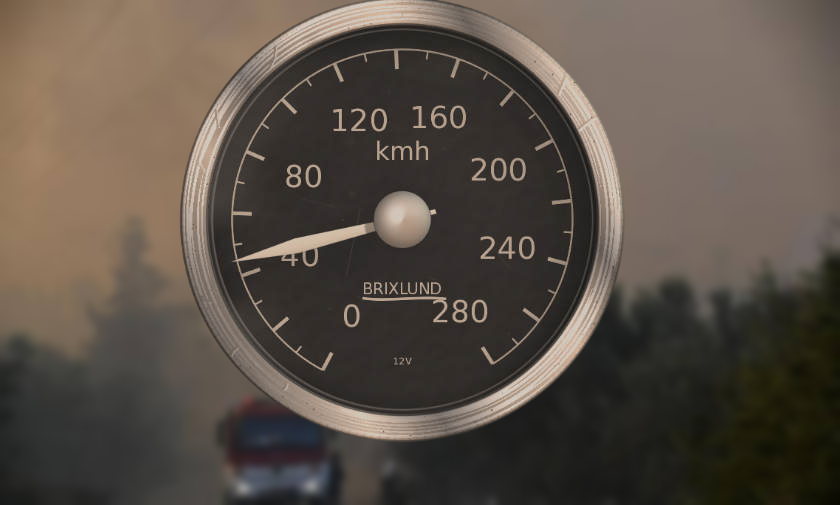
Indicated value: 45 km/h
